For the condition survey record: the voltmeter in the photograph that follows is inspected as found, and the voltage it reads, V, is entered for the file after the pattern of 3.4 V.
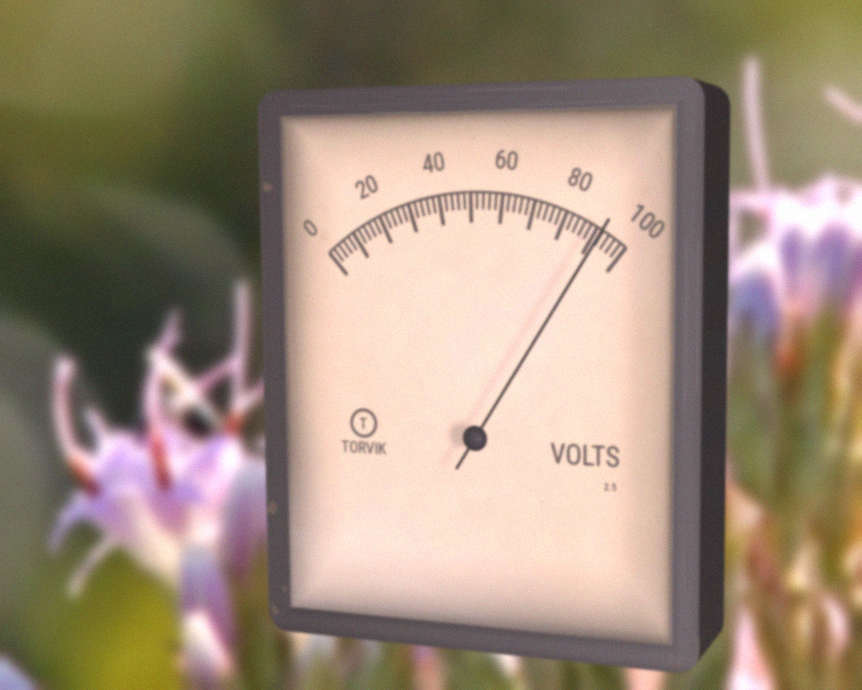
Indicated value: 92 V
